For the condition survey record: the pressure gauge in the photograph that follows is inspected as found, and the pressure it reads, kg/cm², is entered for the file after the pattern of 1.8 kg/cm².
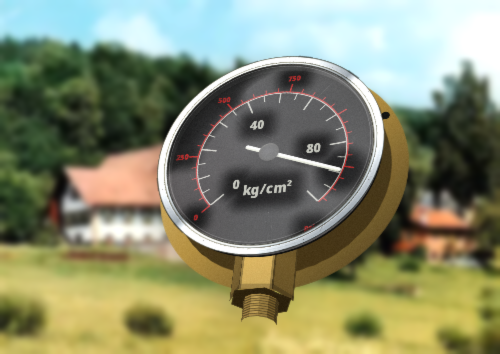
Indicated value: 90 kg/cm²
